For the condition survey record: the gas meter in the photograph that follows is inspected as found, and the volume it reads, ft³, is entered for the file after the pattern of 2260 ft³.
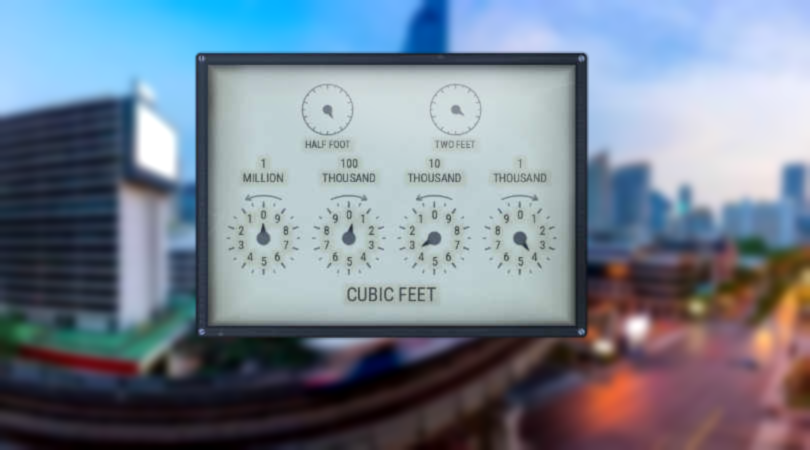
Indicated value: 3400 ft³
